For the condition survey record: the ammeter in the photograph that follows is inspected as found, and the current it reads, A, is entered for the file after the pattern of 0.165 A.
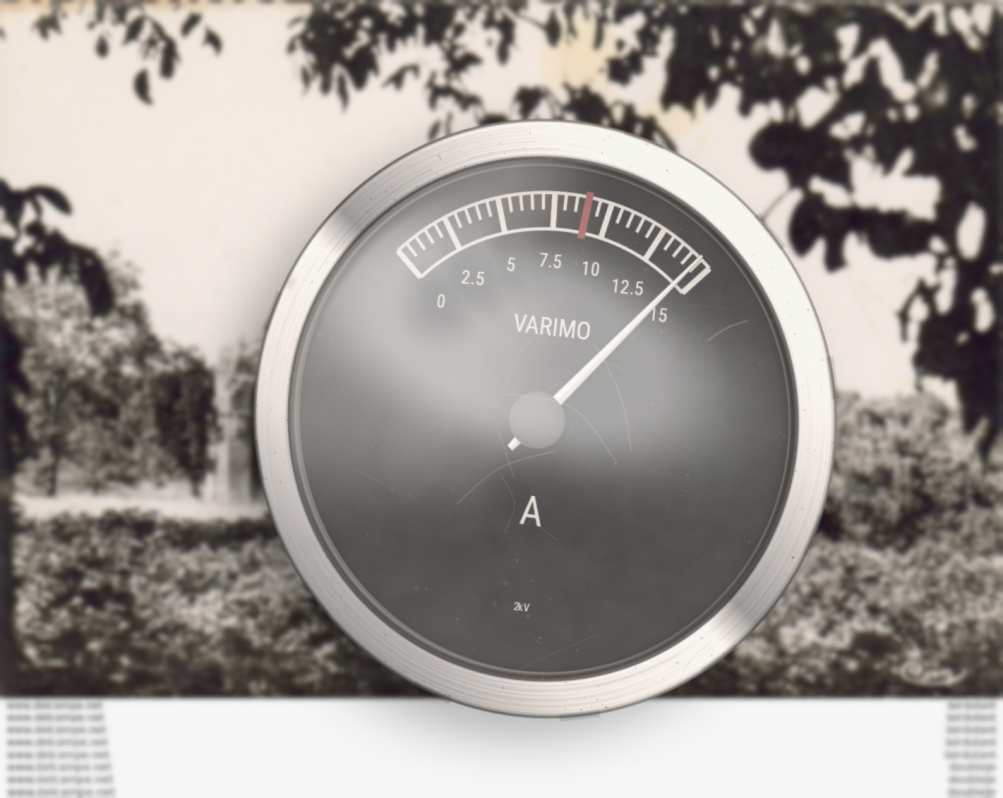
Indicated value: 14.5 A
